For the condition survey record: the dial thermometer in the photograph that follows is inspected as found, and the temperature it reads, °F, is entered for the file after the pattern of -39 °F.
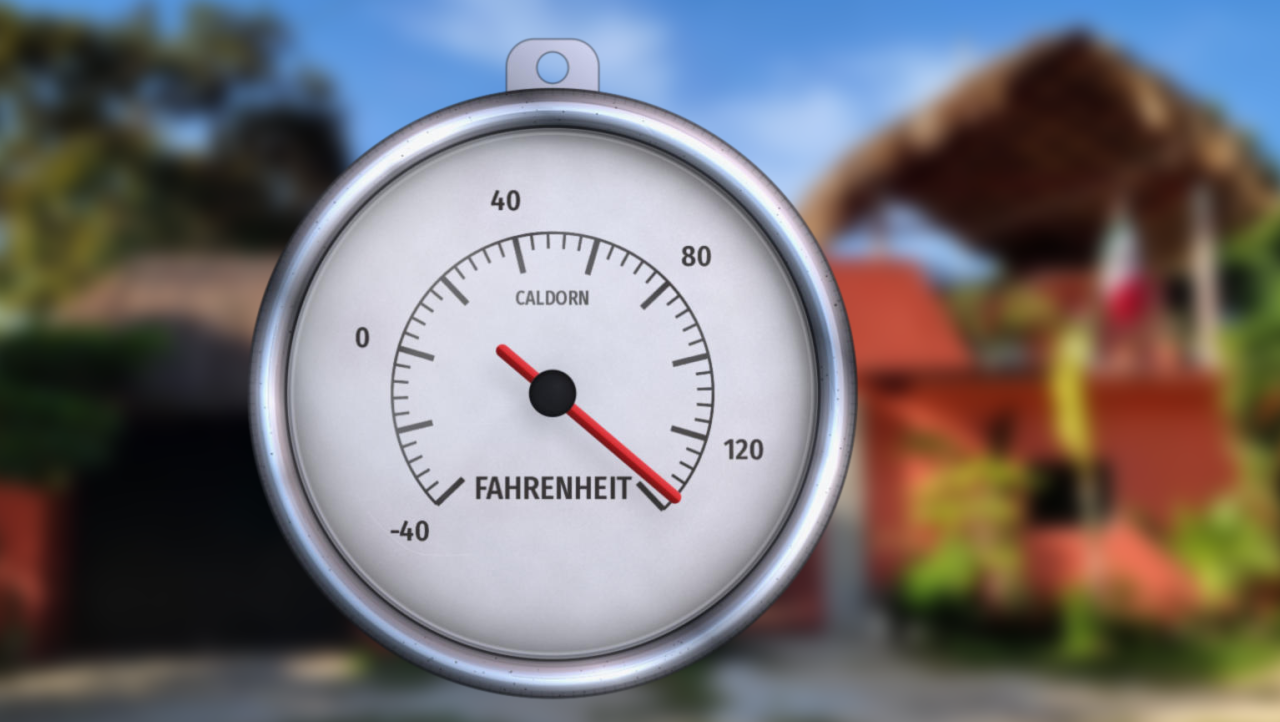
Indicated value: 136 °F
